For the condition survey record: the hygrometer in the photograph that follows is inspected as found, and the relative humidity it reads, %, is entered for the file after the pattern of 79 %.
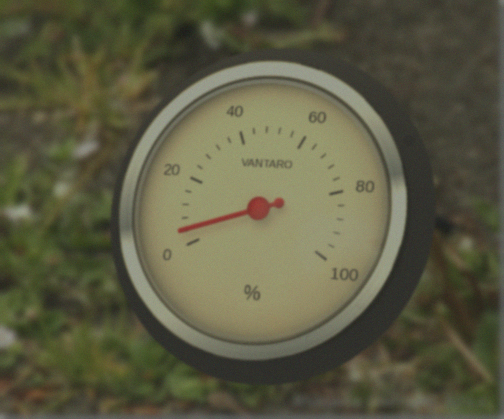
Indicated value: 4 %
